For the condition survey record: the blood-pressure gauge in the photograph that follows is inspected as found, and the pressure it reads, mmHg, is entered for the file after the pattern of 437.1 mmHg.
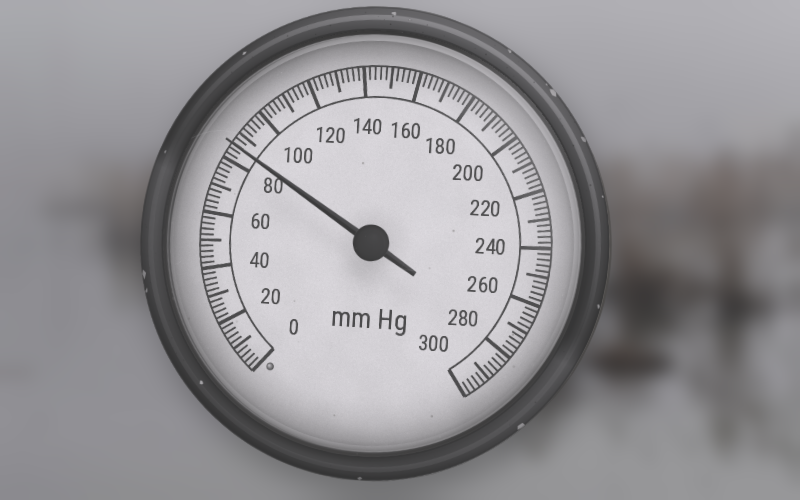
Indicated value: 86 mmHg
